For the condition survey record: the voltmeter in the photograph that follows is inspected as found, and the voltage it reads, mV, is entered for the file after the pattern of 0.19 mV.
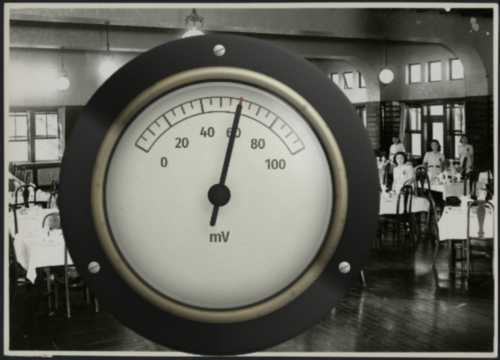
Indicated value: 60 mV
